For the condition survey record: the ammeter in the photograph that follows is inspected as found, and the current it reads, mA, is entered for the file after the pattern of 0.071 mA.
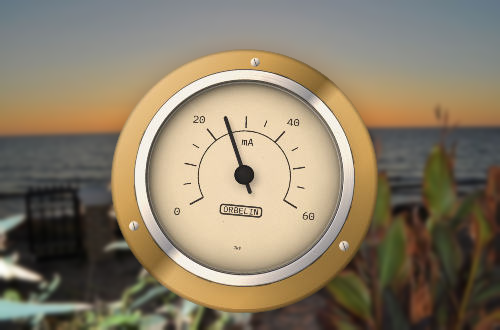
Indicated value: 25 mA
